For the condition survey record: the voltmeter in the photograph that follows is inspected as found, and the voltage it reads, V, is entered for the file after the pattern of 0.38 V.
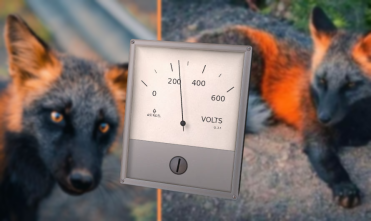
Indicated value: 250 V
